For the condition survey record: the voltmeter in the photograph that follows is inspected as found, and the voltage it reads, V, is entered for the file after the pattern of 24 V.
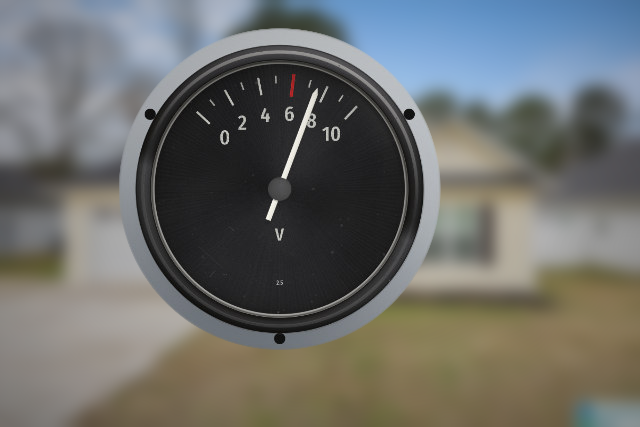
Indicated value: 7.5 V
